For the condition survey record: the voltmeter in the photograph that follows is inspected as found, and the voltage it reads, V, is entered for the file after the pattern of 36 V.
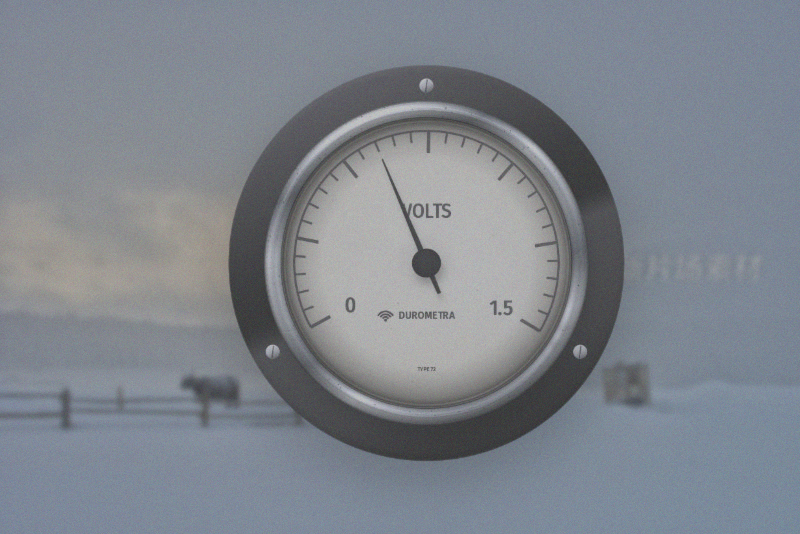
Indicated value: 0.6 V
